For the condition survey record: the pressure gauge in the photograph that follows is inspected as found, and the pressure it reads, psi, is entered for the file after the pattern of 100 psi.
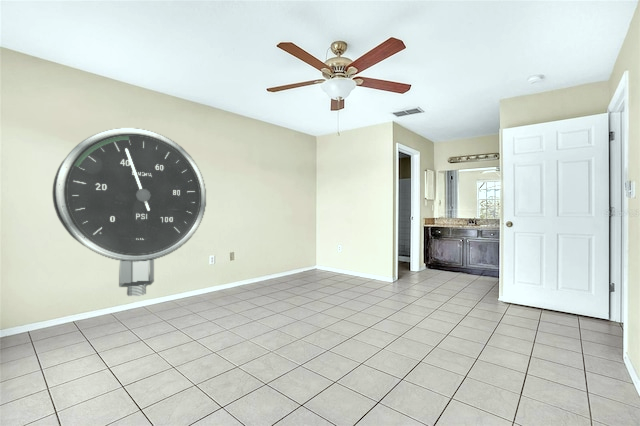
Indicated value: 42.5 psi
